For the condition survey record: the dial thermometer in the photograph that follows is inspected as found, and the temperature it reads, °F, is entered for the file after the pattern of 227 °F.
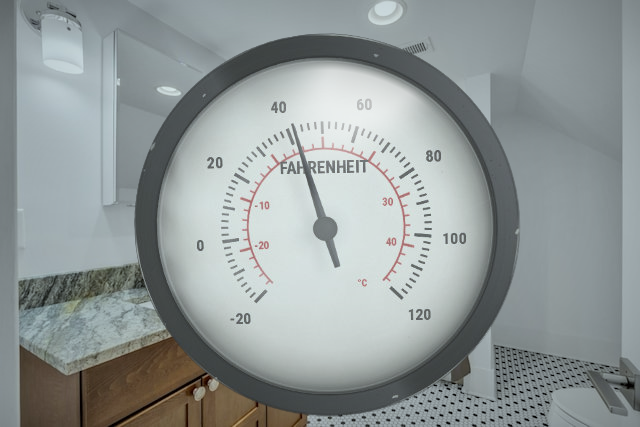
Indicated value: 42 °F
